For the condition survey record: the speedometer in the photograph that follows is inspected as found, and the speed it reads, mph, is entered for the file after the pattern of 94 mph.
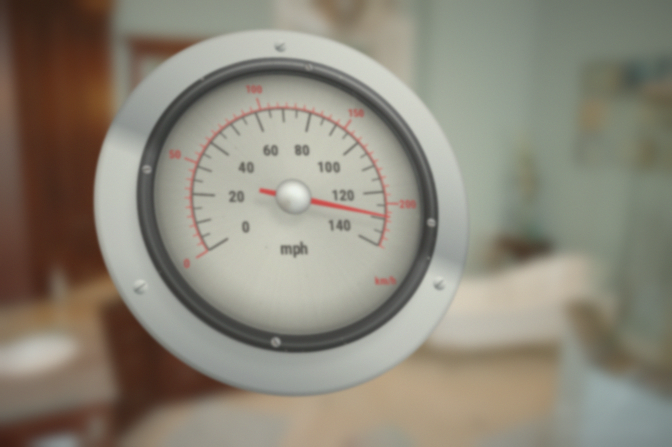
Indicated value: 130 mph
